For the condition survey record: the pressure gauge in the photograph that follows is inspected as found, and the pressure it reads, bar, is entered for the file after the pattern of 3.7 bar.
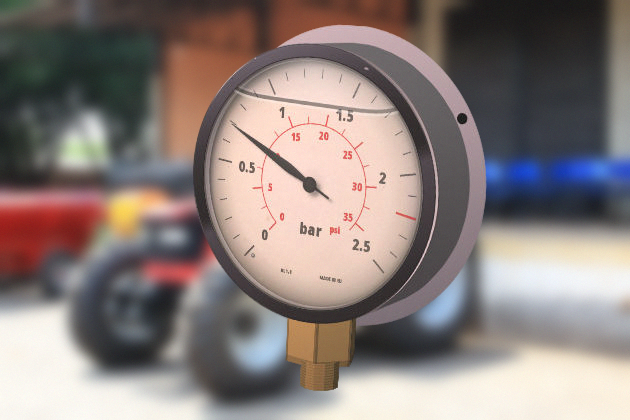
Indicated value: 0.7 bar
